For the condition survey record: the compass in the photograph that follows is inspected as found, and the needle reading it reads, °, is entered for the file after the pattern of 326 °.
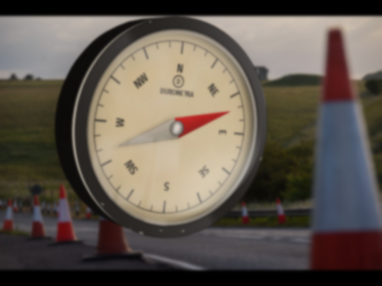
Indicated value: 70 °
